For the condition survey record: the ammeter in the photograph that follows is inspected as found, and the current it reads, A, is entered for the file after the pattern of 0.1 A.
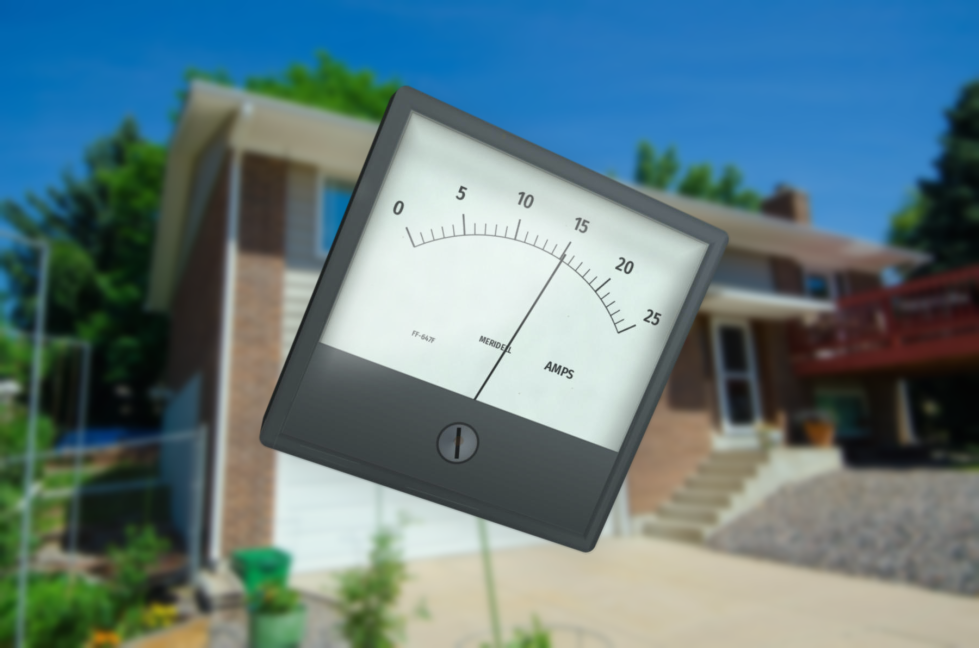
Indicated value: 15 A
